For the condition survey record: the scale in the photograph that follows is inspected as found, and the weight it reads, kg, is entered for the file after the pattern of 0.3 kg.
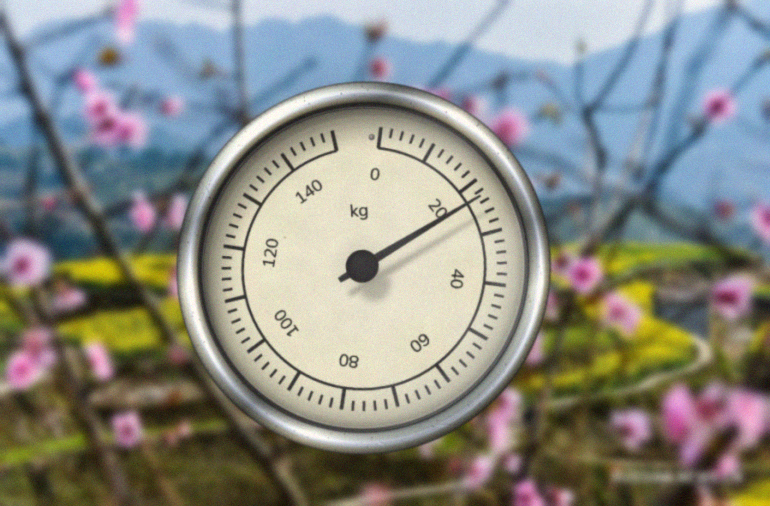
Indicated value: 23 kg
